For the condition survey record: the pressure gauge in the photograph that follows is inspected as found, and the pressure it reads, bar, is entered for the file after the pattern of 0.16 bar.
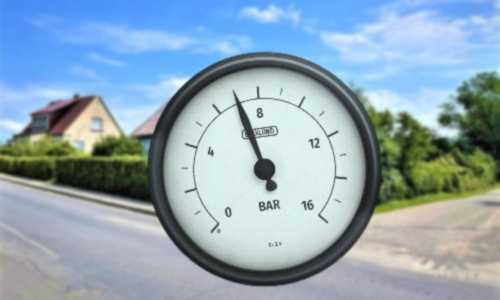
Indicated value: 7 bar
